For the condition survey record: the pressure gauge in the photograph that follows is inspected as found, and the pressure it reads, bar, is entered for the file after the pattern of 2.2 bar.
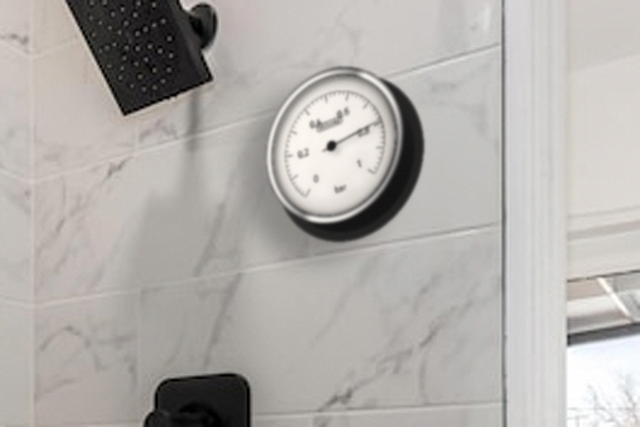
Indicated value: 0.8 bar
